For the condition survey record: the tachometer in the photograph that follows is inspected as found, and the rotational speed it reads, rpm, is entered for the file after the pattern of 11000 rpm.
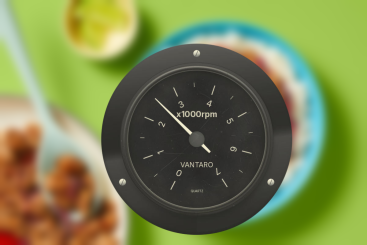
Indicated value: 2500 rpm
